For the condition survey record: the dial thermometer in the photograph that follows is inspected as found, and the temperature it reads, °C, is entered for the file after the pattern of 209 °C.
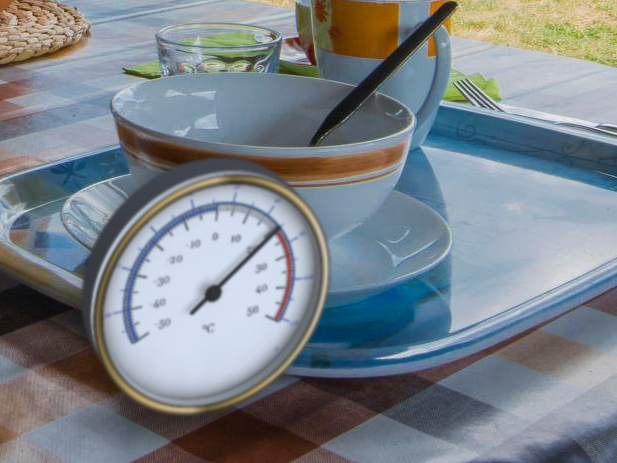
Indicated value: 20 °C
